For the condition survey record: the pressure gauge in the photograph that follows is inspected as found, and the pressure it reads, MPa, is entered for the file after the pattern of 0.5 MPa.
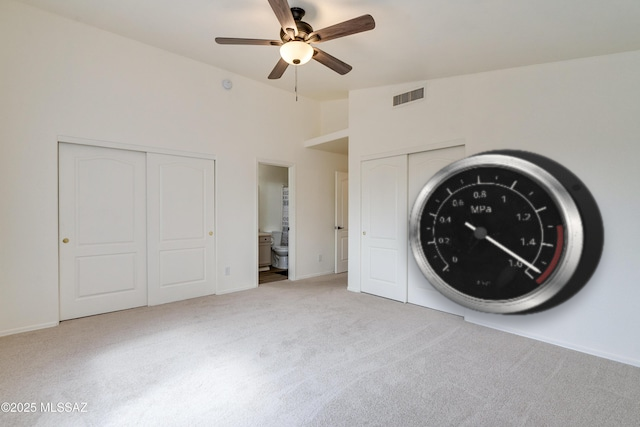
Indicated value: 1.55 MPa
